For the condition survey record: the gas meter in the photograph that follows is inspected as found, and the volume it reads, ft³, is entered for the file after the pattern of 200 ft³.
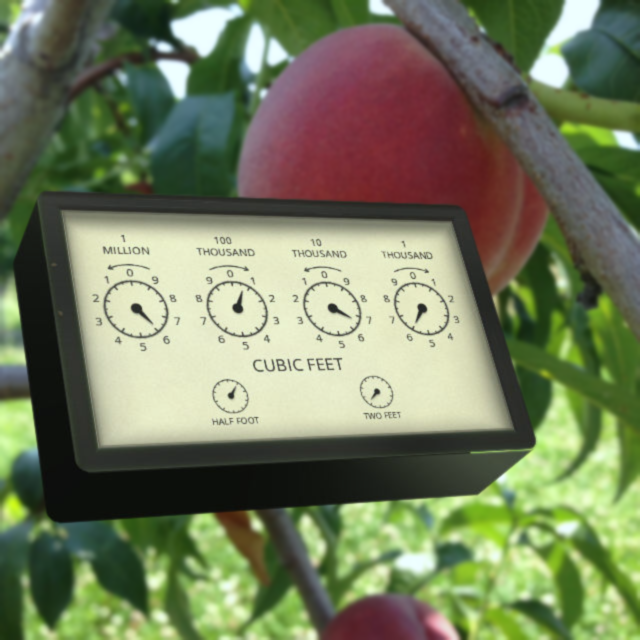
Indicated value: 606600 ft³
